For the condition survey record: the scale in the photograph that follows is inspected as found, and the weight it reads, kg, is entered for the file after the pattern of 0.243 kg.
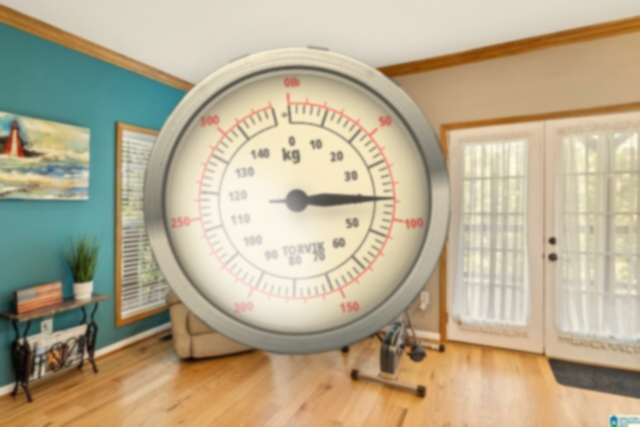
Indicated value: 40 kg
